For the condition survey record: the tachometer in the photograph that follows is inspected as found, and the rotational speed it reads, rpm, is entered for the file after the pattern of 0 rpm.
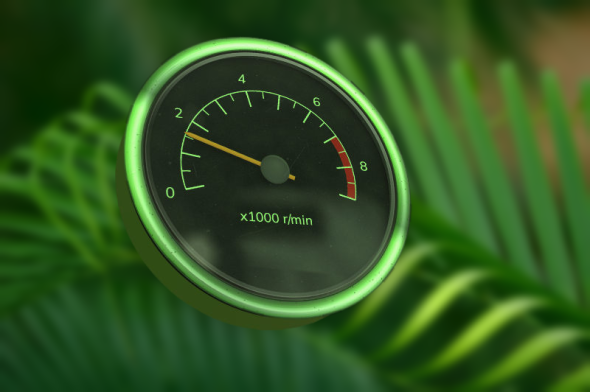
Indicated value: 1500 rpm
